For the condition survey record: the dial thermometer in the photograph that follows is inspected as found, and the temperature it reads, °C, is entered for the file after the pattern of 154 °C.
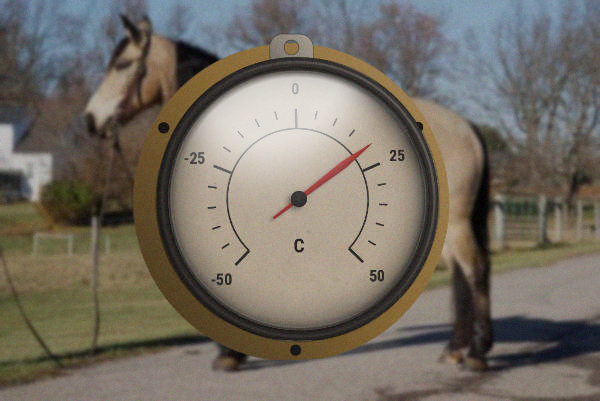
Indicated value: 20 °C
